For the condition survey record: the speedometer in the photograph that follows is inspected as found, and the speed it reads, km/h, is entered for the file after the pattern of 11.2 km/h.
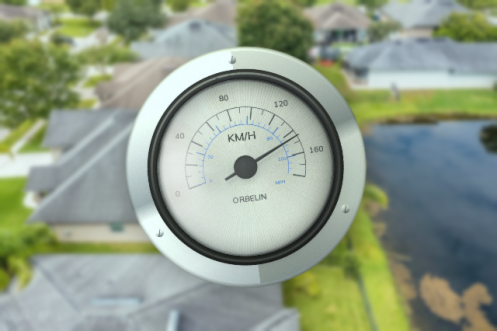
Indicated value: 145 km/h
